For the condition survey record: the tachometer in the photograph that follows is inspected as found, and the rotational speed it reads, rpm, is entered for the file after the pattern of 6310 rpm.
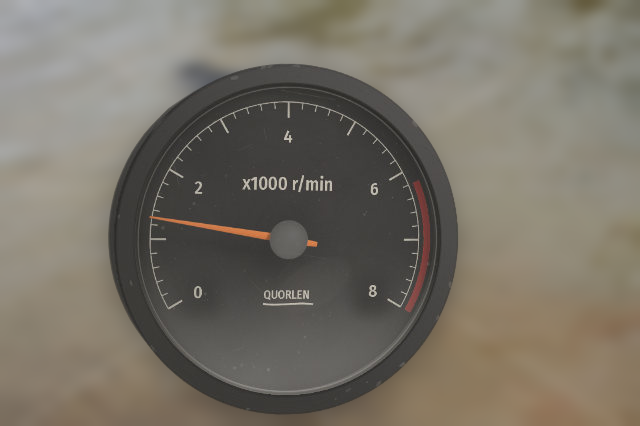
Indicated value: 1300 rpm
